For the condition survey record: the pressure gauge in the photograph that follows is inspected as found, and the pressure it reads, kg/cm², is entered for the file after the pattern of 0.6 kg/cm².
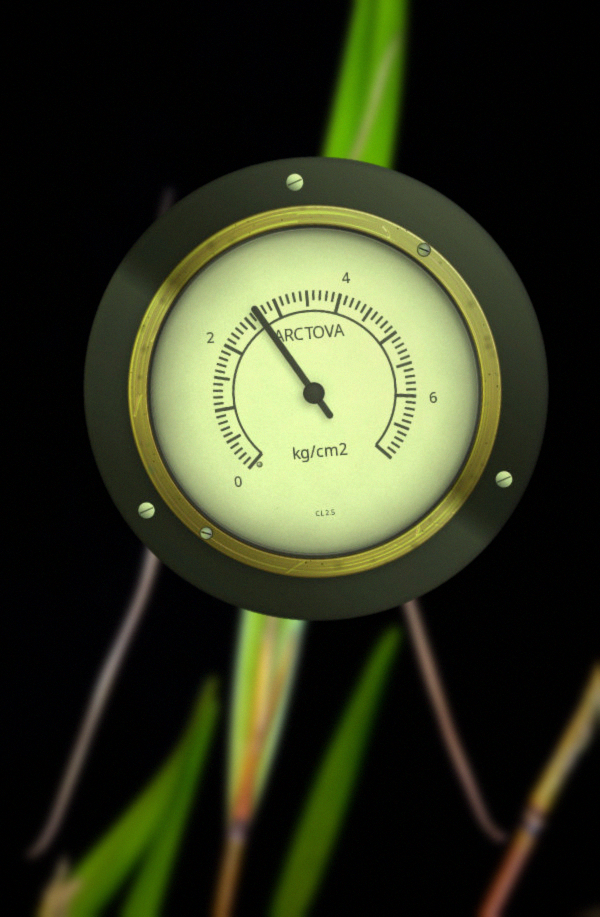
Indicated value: 2.7 kg/cm²
